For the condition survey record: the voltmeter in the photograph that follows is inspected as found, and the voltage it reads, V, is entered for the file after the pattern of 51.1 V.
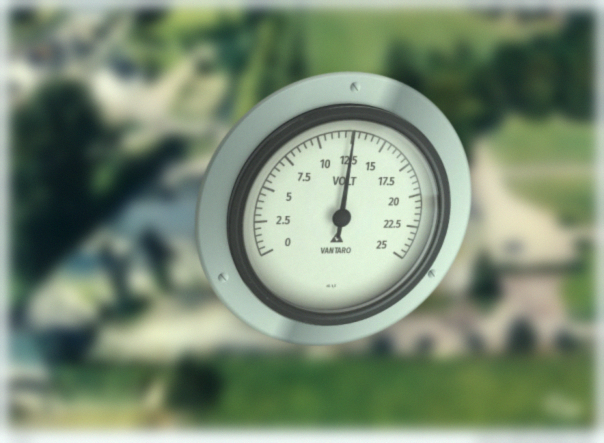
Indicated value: 12.5 V
